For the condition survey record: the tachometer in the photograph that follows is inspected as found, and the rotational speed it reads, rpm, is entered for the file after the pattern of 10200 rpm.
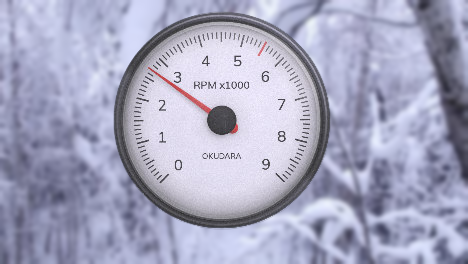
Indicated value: 2700 rpm
